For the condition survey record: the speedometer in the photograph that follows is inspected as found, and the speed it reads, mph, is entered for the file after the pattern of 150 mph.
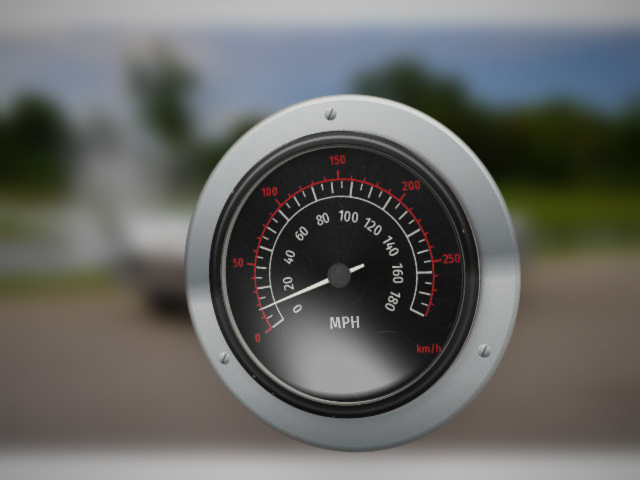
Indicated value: 10 mph
